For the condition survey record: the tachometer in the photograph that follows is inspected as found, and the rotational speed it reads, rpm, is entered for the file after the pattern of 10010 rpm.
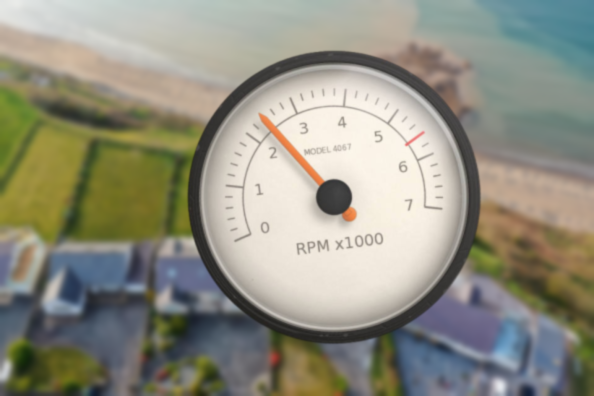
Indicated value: 2400 rpm
